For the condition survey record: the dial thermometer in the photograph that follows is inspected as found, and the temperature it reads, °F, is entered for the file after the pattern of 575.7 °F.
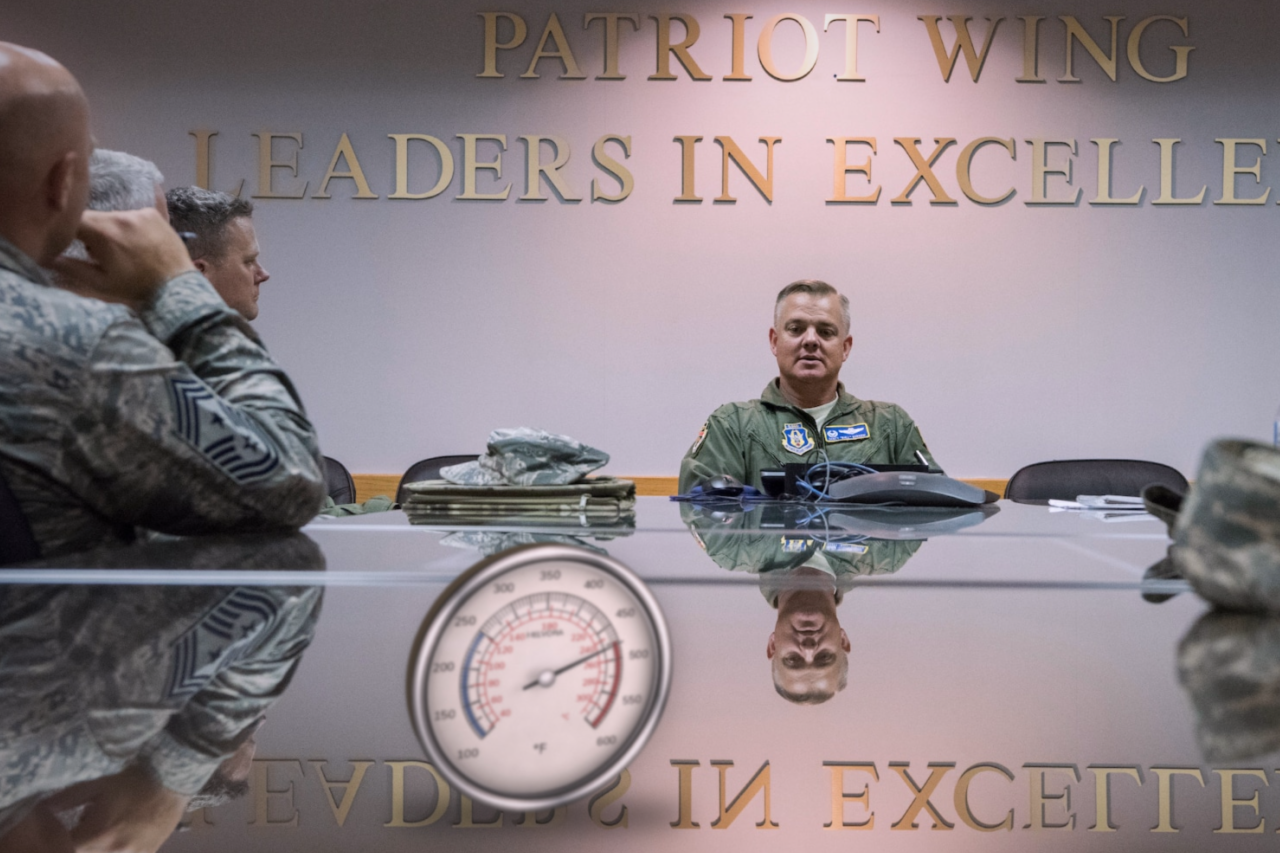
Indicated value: 475 °F
